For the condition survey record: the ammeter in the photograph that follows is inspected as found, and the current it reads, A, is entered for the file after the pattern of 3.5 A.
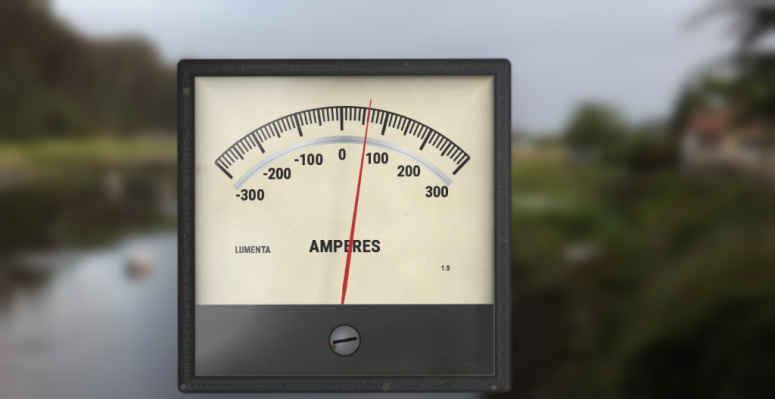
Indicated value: 60 A
